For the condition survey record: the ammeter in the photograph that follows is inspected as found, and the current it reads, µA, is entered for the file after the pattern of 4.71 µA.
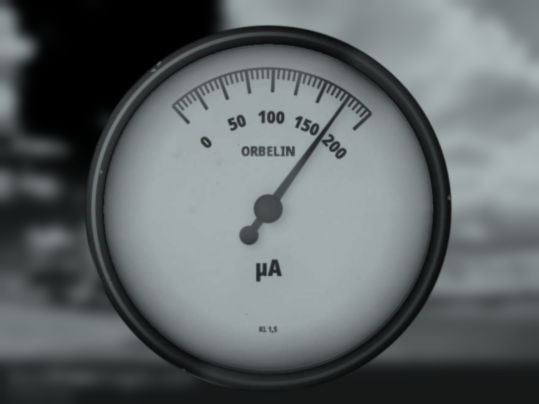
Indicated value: 175 µA
